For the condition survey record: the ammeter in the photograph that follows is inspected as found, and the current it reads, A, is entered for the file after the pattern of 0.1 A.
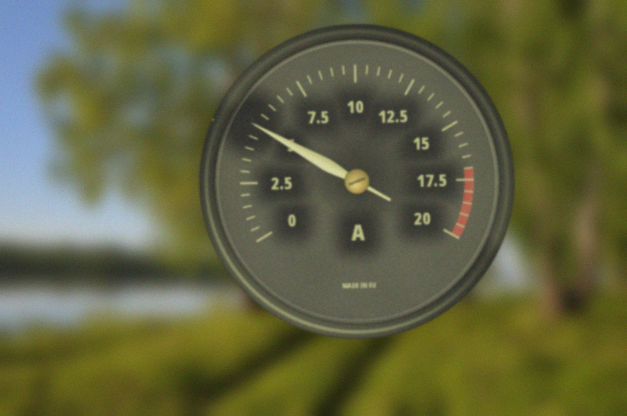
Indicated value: 5 A
